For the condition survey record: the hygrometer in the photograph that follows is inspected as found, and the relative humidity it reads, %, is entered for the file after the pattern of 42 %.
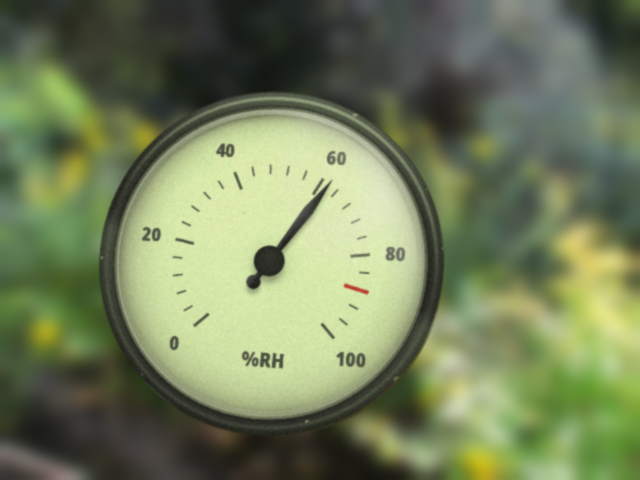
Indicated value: 62 %
